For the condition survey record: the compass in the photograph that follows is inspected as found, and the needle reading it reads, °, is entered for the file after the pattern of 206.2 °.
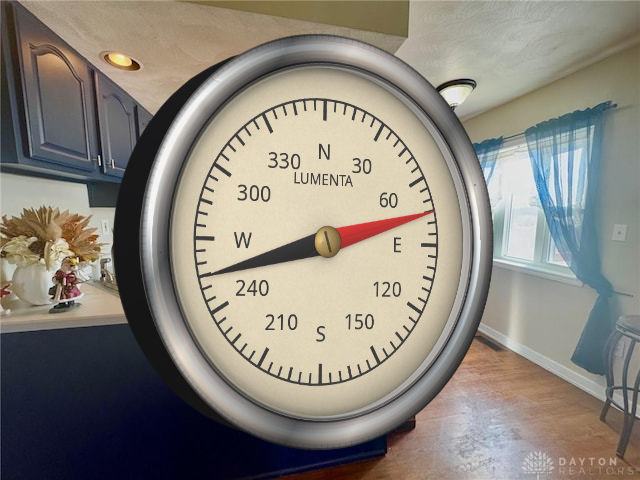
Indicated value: 75 °
